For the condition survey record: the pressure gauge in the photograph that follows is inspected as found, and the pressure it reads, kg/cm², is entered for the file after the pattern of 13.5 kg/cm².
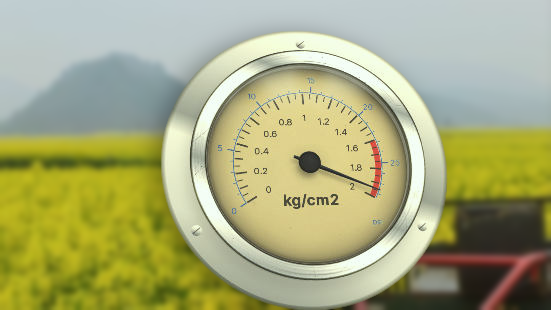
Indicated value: 1.95 kg/cm²
